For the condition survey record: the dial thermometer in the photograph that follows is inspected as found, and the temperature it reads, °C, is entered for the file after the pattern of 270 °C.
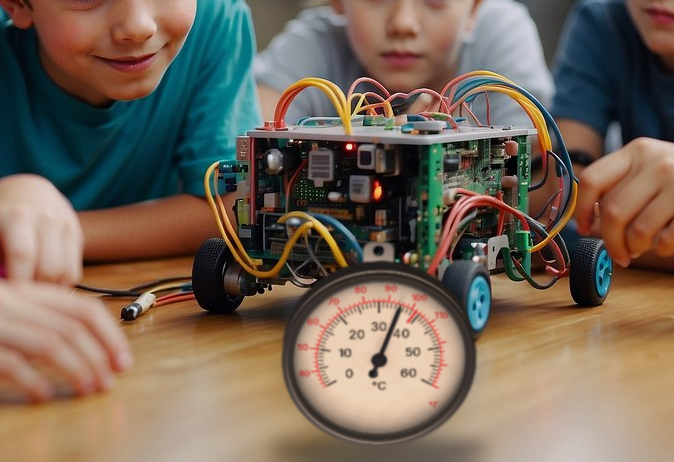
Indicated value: 35 °C
